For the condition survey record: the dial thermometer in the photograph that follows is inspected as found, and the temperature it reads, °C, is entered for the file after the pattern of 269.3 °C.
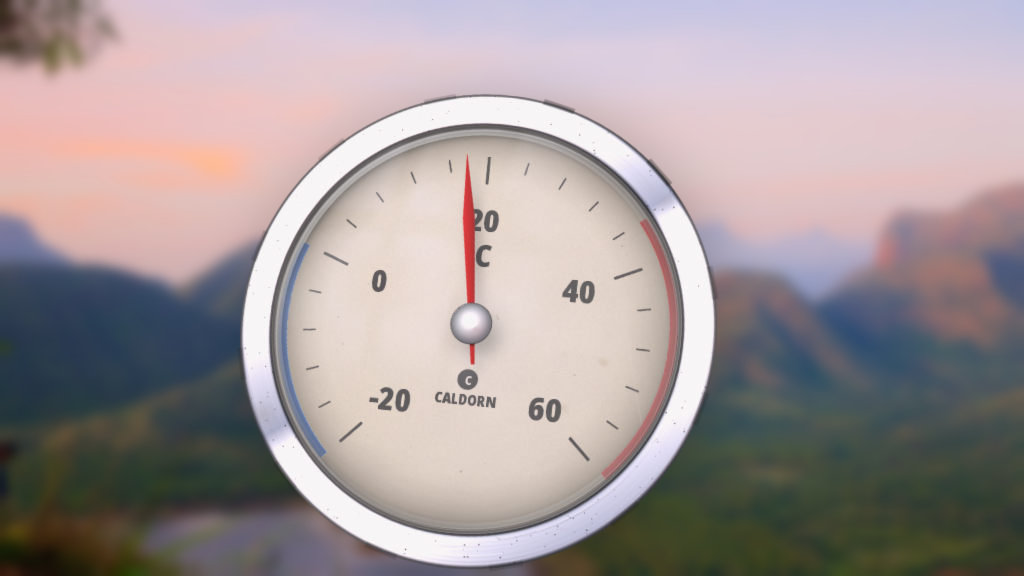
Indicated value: 18 °C
